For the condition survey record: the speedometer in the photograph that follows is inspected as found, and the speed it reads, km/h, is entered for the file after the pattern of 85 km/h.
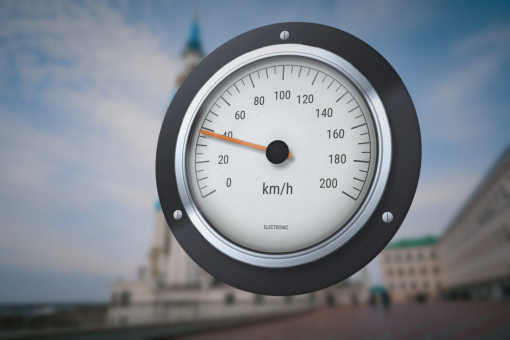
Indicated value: 37.5 km/h
